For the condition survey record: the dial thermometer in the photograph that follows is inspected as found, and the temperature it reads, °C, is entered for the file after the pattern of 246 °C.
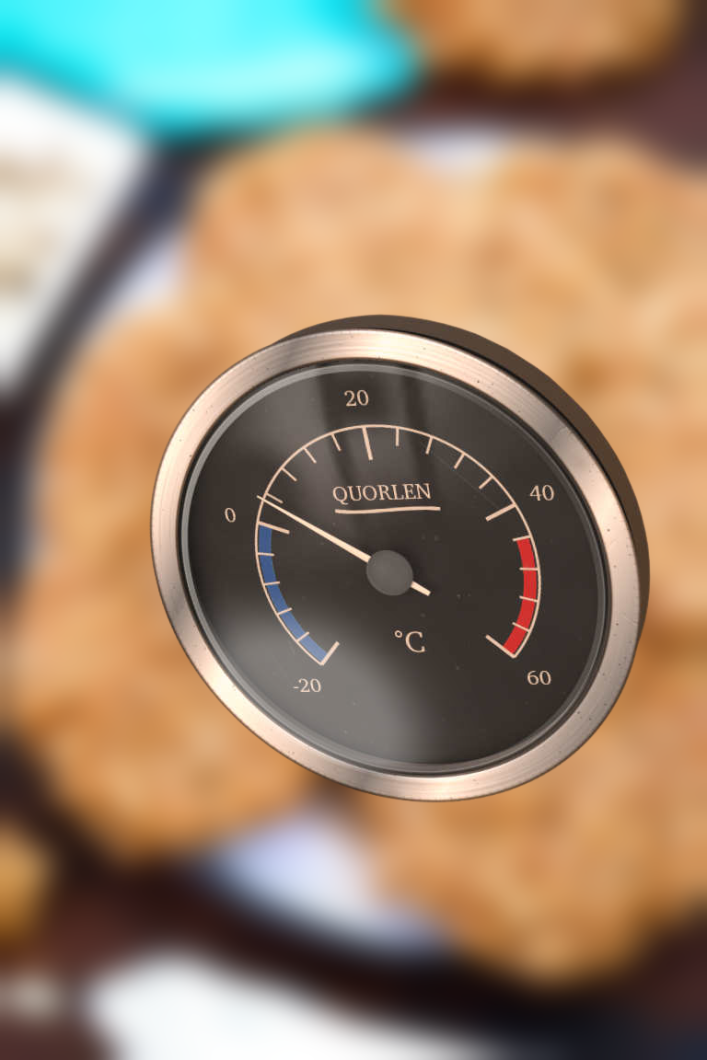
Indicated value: 4 °C
